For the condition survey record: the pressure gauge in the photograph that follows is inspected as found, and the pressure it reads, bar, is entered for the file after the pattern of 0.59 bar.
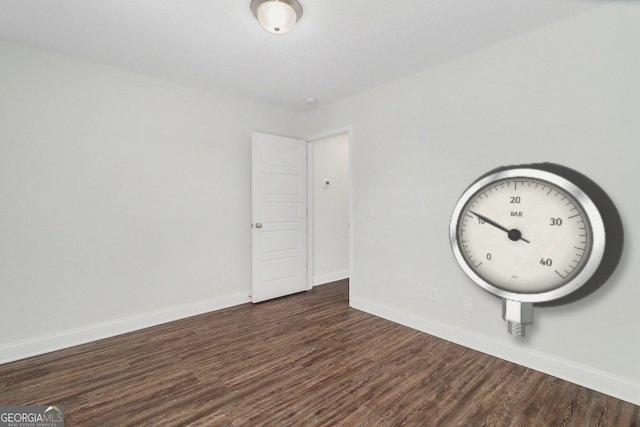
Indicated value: 11 bar
